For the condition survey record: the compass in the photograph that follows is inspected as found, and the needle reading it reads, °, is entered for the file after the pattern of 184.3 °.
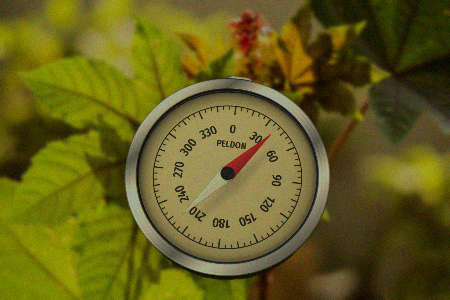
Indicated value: 40 °
